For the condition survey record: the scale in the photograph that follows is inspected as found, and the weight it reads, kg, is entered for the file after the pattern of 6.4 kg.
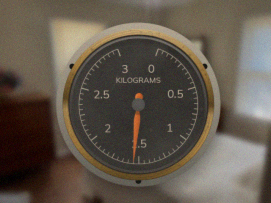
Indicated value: 1.55 kg
